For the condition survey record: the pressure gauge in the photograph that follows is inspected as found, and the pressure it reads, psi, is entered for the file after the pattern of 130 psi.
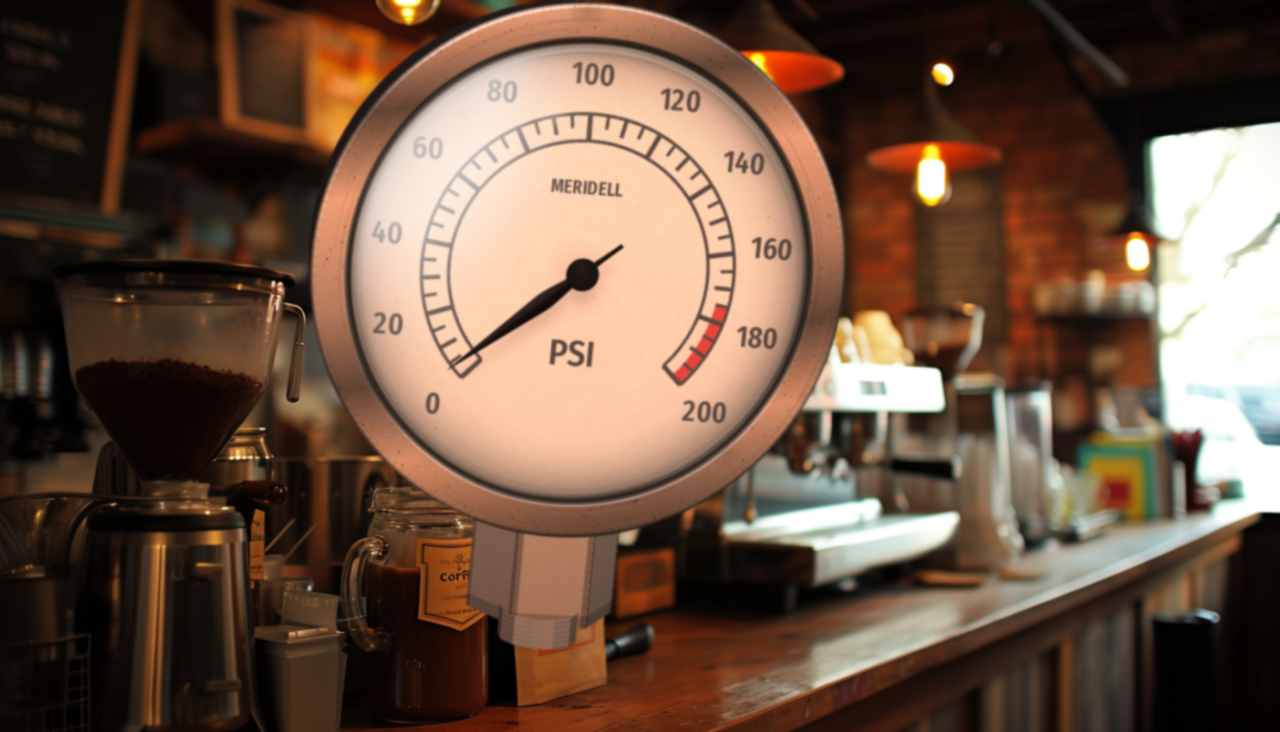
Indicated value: 5 psi
